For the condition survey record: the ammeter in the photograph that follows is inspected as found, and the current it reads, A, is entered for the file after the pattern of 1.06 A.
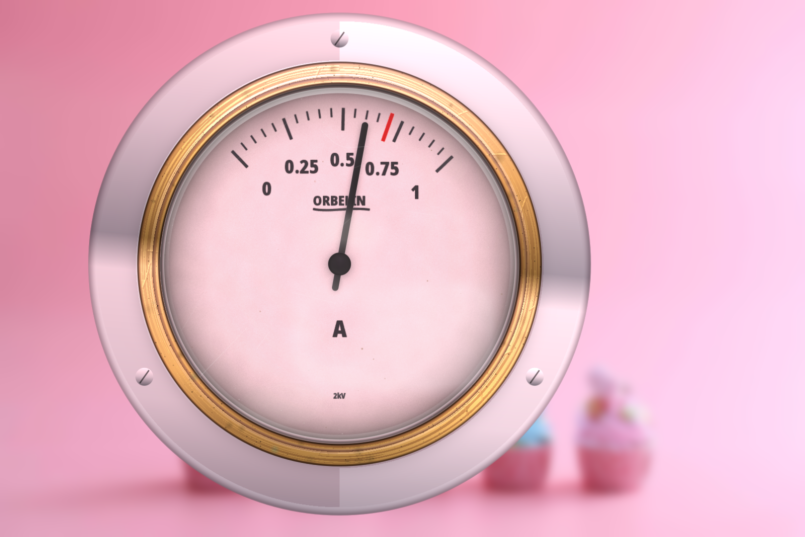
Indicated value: 0.6 A
